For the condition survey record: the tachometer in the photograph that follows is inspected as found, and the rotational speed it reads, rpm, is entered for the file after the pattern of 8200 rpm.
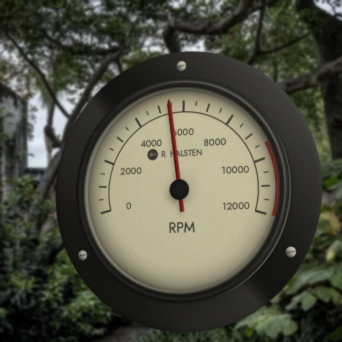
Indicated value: 5500 rpm
